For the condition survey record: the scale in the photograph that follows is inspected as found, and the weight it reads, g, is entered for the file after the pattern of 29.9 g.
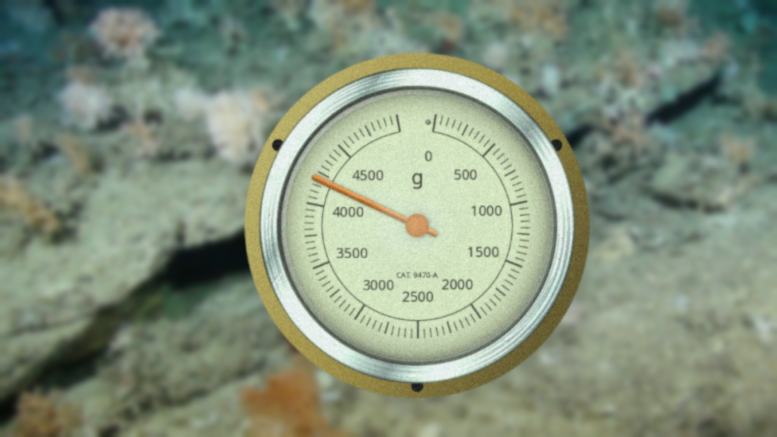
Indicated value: 4200 g
